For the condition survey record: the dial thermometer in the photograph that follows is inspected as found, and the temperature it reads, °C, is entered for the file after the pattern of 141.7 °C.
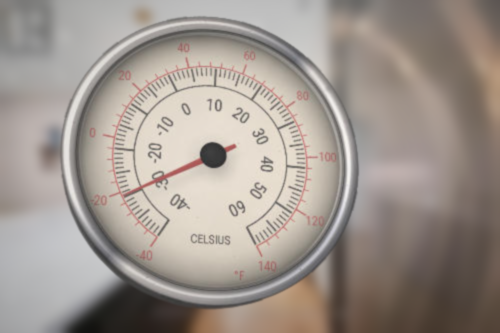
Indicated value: -30 °C
